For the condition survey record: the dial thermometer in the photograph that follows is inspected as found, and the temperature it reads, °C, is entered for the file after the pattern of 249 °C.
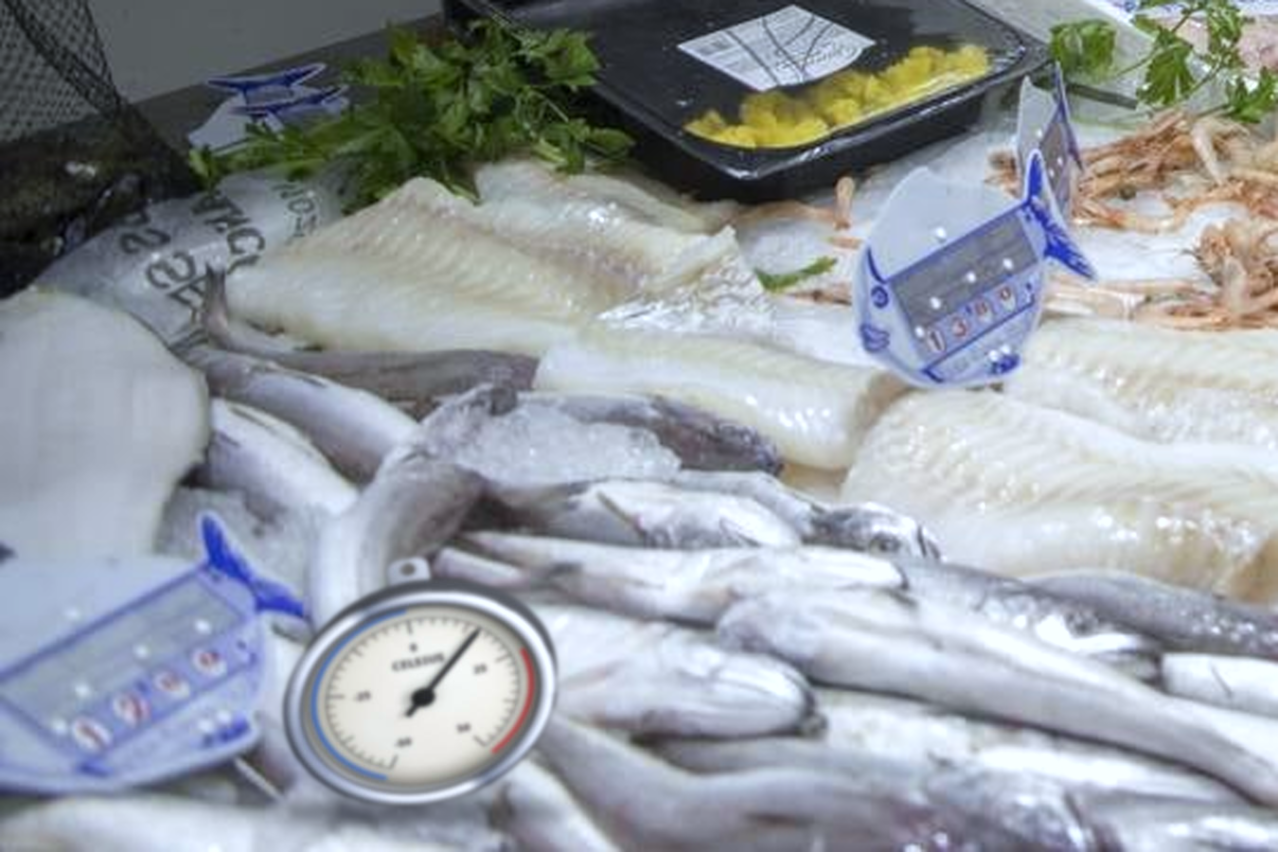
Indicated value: 15 °C
